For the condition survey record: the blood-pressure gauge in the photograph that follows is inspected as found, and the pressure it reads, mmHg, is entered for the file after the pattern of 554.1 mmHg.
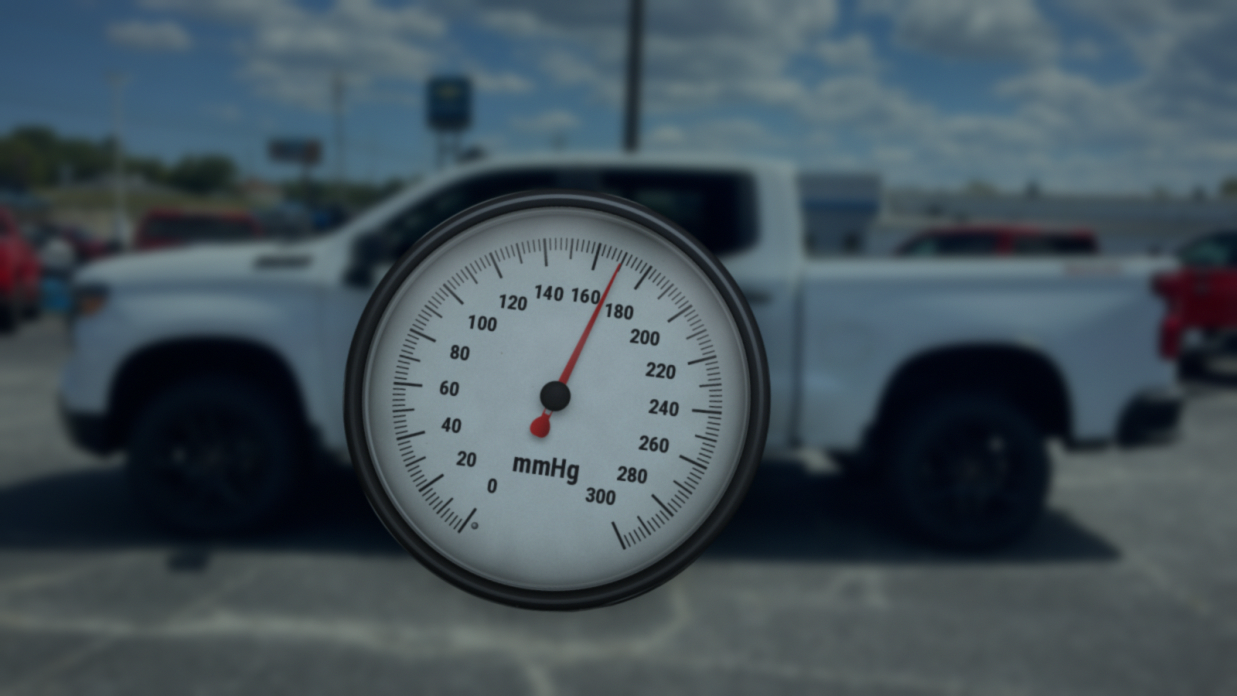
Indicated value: 170 mmHg
